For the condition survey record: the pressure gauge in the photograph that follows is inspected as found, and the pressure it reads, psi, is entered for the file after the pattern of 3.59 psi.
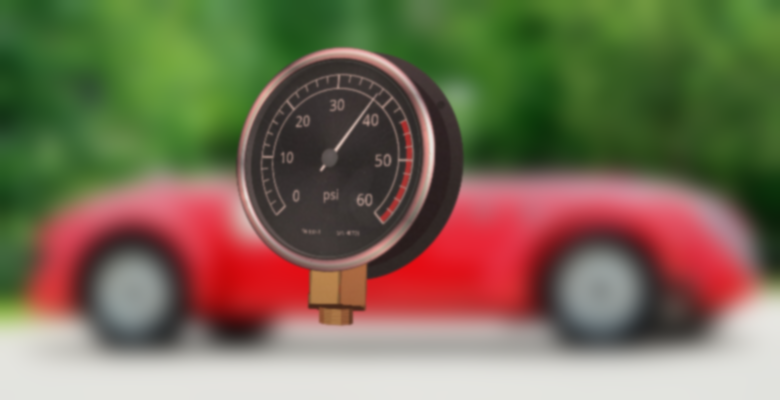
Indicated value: 38 psi
